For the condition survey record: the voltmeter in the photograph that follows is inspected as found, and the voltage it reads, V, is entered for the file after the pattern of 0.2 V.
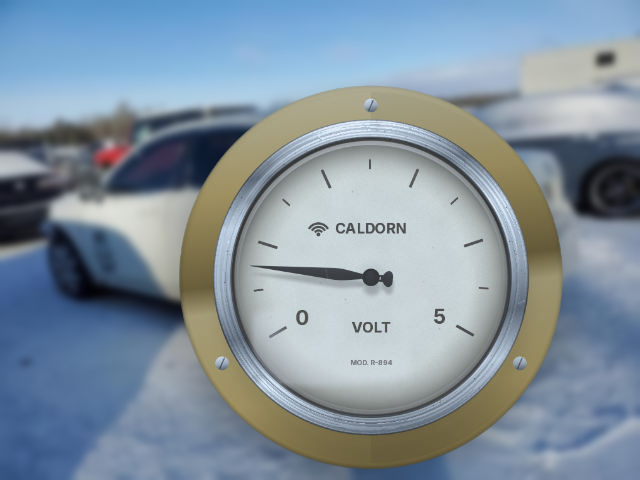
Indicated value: 0.75 V
